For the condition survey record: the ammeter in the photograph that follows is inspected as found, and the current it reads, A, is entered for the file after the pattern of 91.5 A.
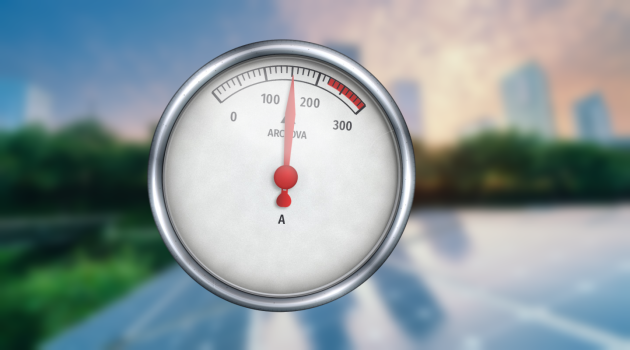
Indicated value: 150 A
